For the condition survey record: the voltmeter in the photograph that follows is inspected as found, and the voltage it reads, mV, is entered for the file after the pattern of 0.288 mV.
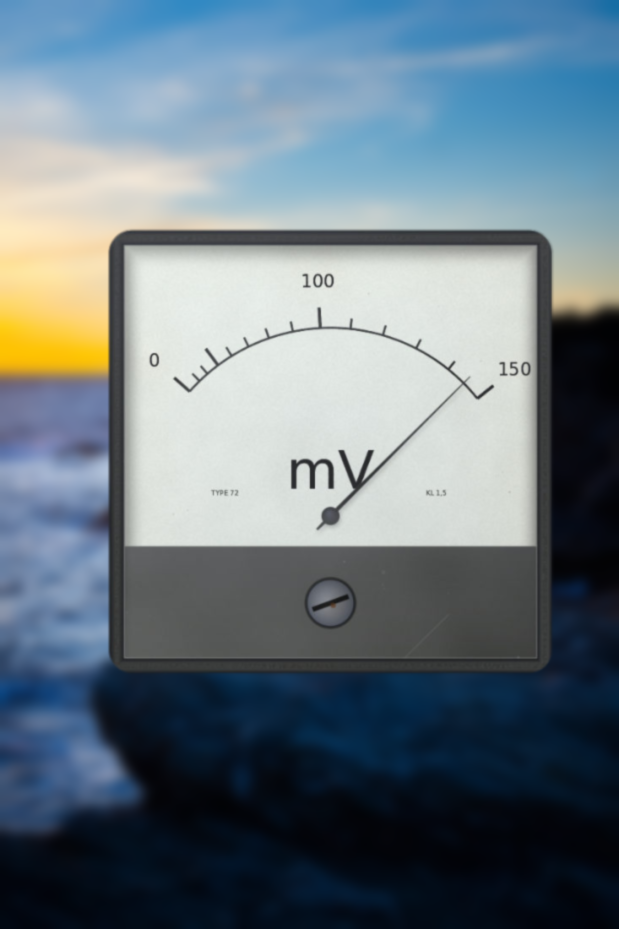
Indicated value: 145 mV
